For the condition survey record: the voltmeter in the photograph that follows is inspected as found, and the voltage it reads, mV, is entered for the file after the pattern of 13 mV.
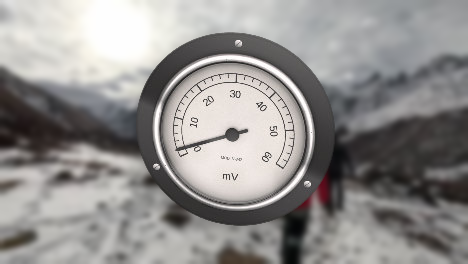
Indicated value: 2 mV
